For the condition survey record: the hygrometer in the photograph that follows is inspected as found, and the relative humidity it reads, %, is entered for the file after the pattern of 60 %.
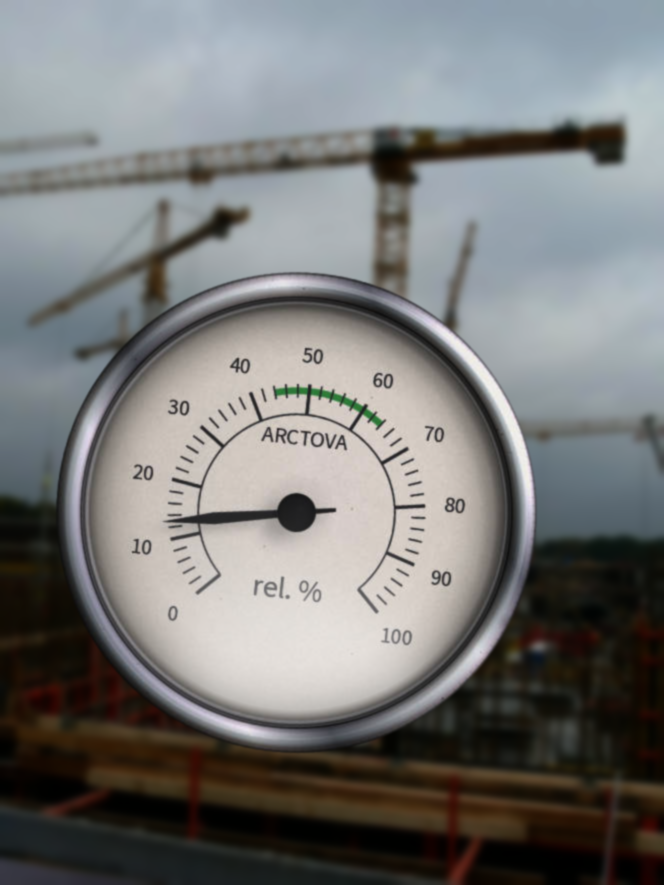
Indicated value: 13 %
